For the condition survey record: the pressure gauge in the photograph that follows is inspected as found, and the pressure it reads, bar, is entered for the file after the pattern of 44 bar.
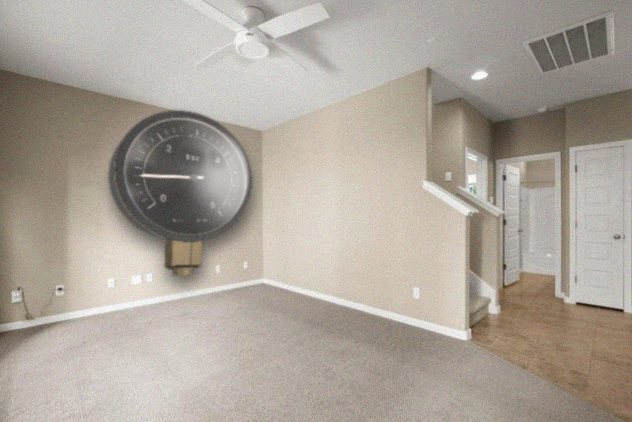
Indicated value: 0.8 bar
